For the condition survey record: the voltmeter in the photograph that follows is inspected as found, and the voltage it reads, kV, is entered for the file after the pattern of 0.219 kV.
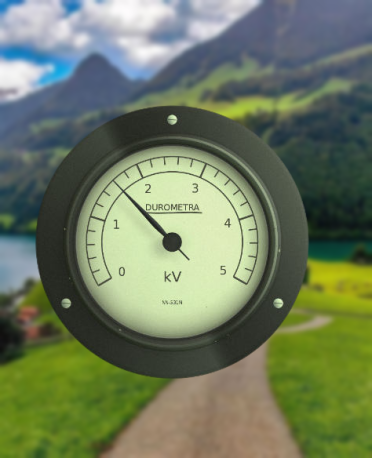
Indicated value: 1.6 kV
